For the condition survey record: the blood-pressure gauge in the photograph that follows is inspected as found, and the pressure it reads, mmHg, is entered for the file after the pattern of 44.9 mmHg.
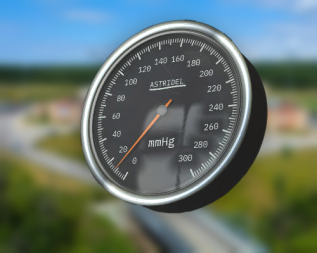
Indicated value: 10 mmHg
